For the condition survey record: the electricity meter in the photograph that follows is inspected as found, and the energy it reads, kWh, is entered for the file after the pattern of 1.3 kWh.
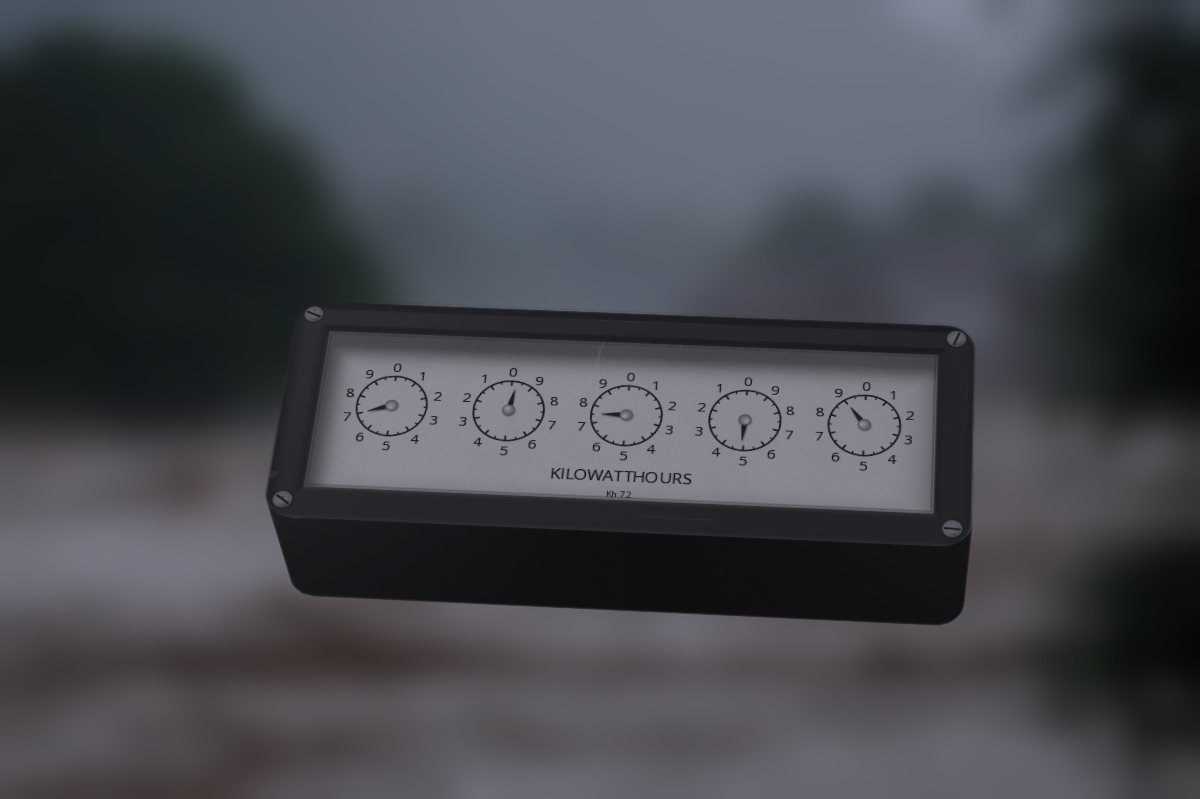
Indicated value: 69749 kWh
